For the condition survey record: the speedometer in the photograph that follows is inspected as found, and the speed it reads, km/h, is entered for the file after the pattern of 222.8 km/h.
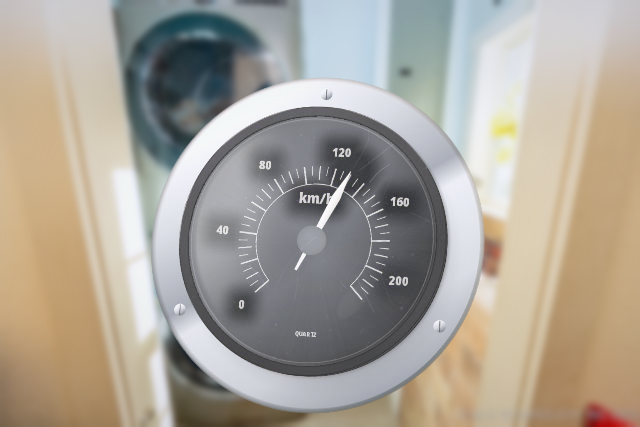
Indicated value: 130 km/h
